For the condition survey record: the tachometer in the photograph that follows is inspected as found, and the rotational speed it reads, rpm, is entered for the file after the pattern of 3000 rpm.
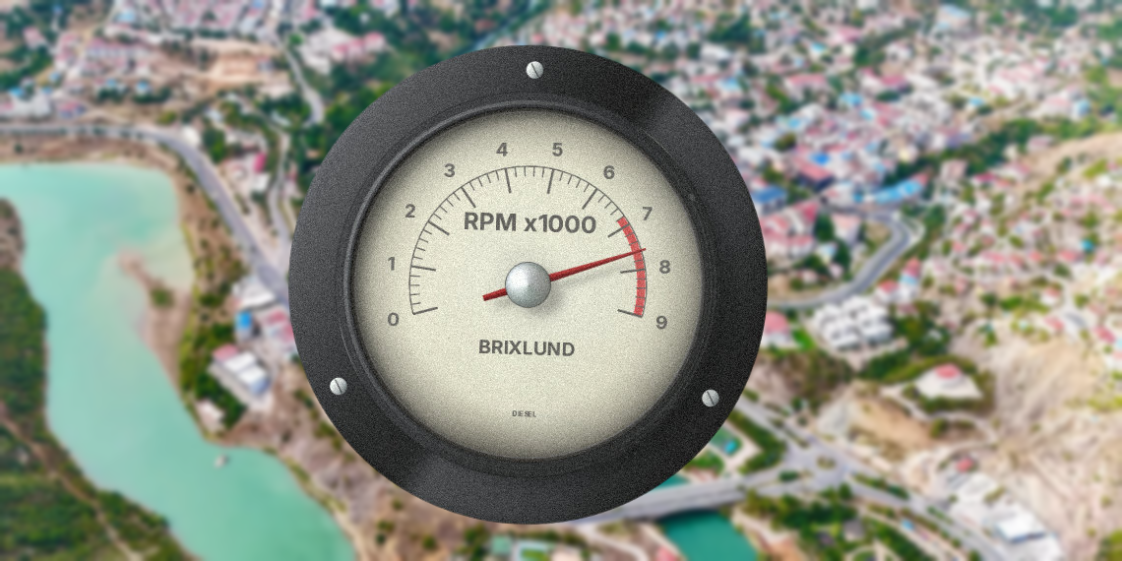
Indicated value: 7600 rpm
